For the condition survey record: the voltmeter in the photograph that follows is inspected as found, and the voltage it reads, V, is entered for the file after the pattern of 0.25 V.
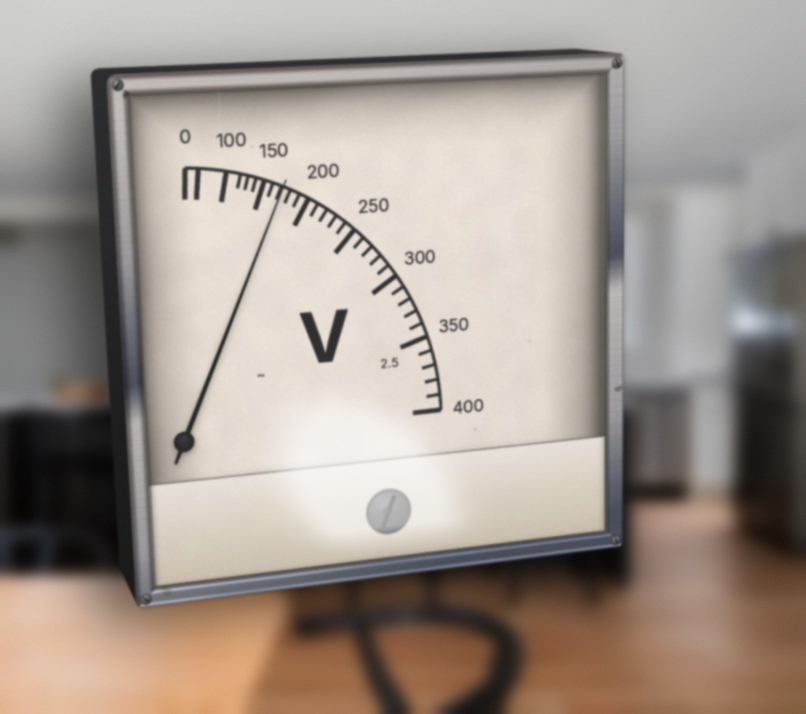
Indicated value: 170 V
